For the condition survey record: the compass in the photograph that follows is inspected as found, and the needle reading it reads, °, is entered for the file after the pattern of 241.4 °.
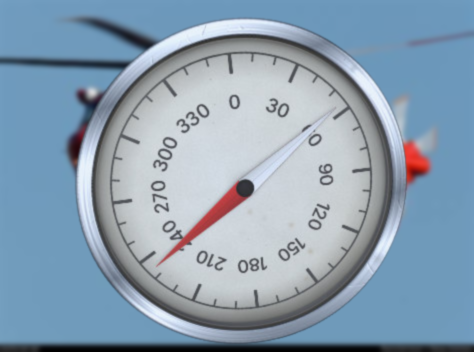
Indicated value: 235 °
